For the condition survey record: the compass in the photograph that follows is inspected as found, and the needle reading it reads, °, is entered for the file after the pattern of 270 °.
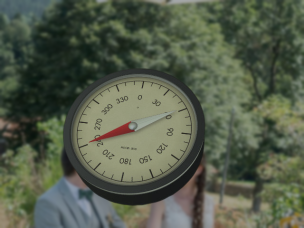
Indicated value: 240 °
